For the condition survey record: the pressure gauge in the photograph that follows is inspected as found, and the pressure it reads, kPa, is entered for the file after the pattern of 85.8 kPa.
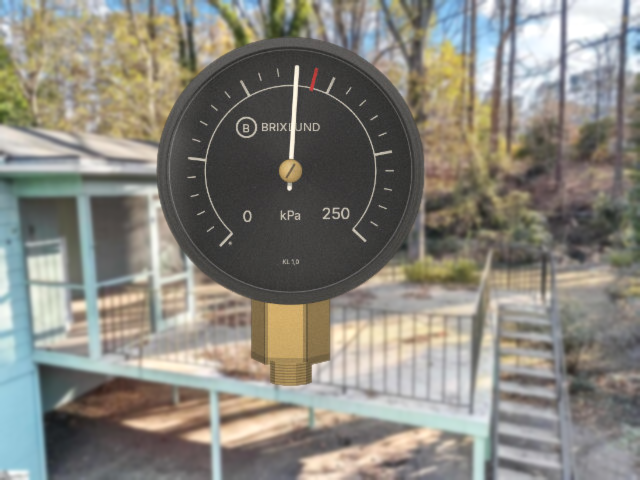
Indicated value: 130 kPa
